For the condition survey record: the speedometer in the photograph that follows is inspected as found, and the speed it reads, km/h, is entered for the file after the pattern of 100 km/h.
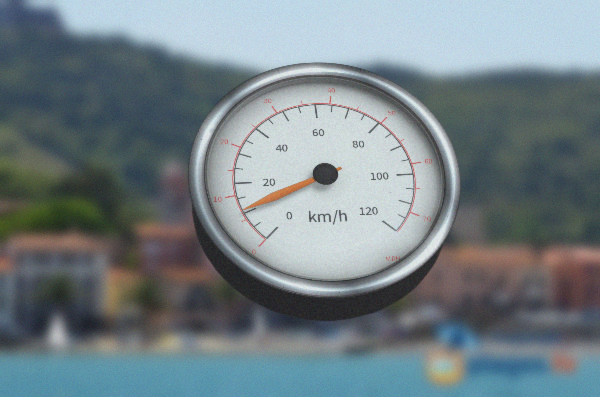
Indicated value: 10 km/h
